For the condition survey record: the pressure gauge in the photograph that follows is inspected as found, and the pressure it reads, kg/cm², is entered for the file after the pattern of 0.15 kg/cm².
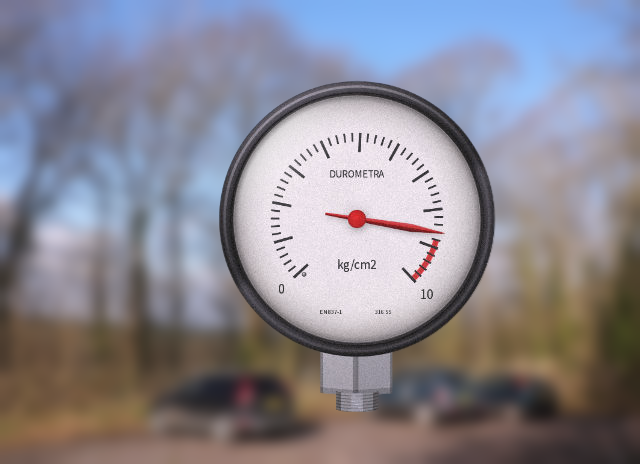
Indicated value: 8.6 kg/cm²
